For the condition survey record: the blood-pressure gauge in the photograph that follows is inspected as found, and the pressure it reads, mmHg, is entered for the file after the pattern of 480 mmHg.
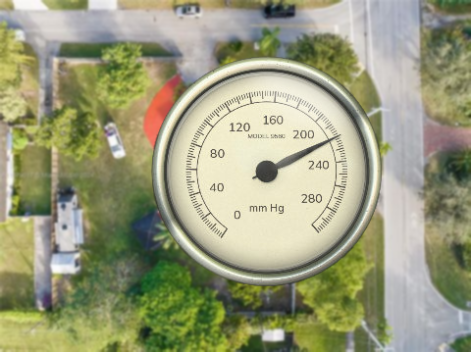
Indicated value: 220 mmHg
